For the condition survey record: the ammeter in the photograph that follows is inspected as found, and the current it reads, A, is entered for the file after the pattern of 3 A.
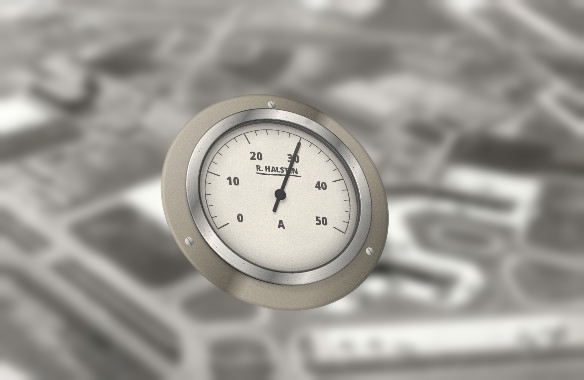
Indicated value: 30 A
